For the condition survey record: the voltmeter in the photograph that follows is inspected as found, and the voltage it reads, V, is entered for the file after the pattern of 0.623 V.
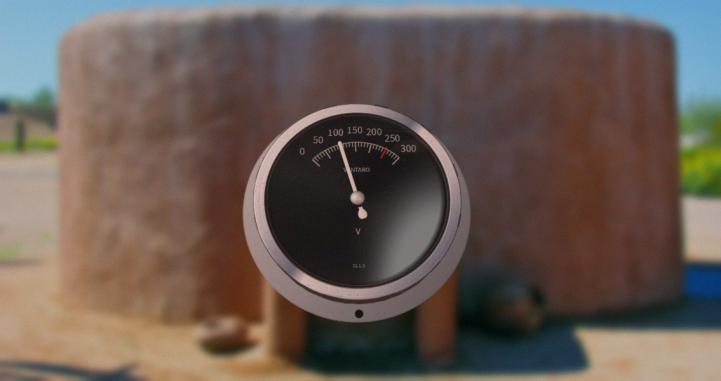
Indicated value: 100 V
